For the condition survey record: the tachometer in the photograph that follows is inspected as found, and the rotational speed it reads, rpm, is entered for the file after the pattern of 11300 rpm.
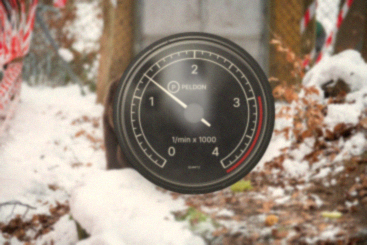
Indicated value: 1300 rpm
